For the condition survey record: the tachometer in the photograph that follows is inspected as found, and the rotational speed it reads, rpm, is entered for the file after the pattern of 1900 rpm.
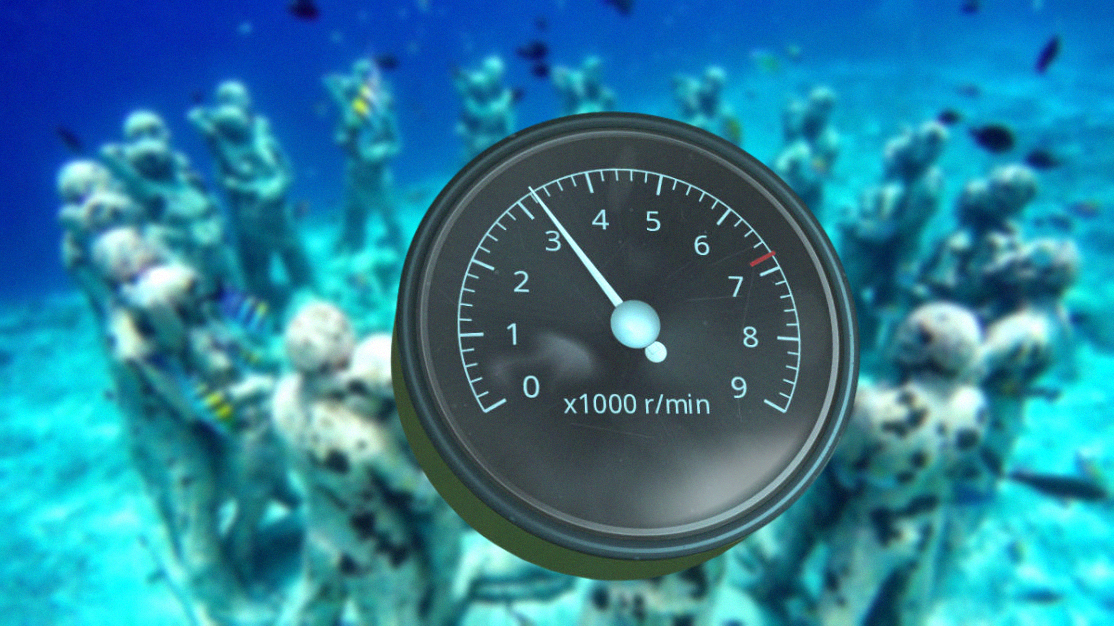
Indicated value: 3200 rpm
